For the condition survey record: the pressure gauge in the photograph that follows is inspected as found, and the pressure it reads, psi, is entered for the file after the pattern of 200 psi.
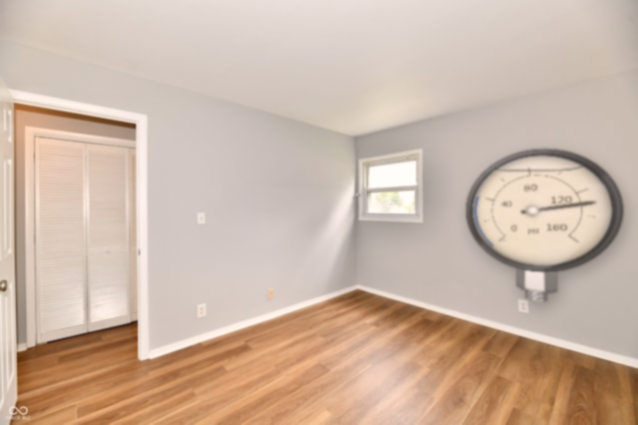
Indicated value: 130 psi
